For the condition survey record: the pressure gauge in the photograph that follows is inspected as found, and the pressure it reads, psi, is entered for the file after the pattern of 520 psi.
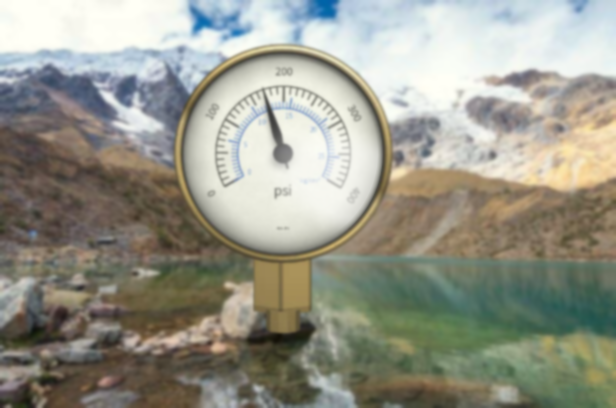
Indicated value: 170 psi
